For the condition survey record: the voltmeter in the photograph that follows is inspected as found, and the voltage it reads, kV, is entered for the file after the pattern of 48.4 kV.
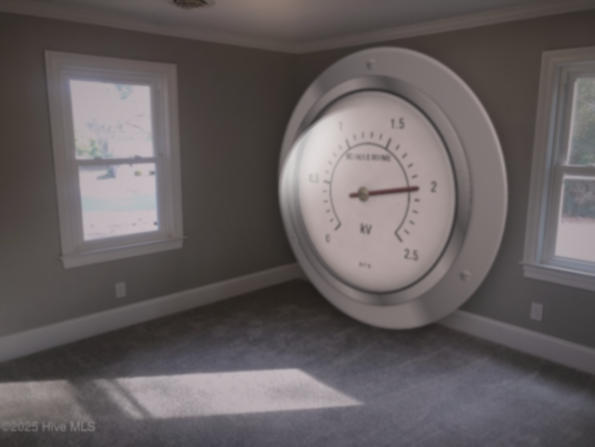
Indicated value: 2 kV
